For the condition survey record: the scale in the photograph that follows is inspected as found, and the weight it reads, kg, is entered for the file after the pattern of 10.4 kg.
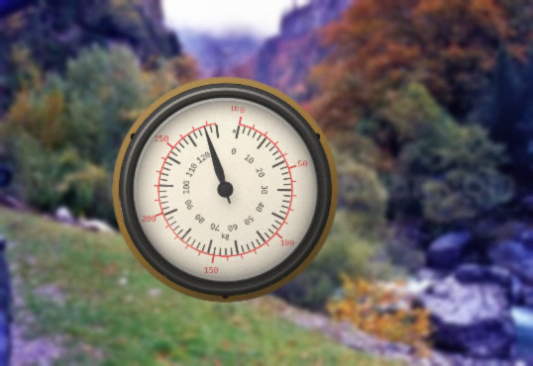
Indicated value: 126 kg
